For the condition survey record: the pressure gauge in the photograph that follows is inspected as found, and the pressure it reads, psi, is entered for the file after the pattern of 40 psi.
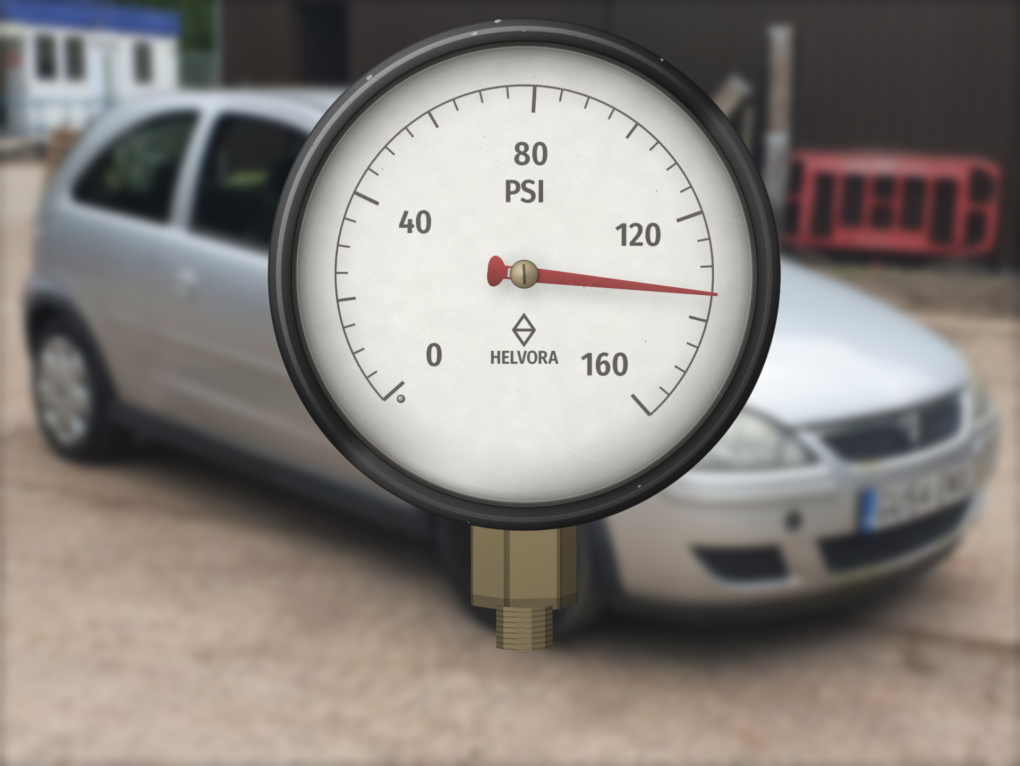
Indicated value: 135 psi
